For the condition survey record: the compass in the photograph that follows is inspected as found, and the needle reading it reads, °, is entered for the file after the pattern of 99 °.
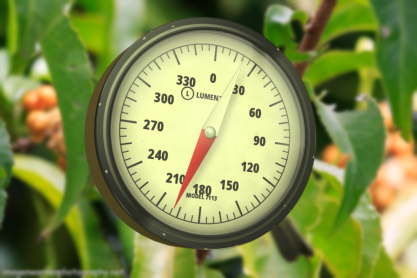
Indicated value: 200 °
